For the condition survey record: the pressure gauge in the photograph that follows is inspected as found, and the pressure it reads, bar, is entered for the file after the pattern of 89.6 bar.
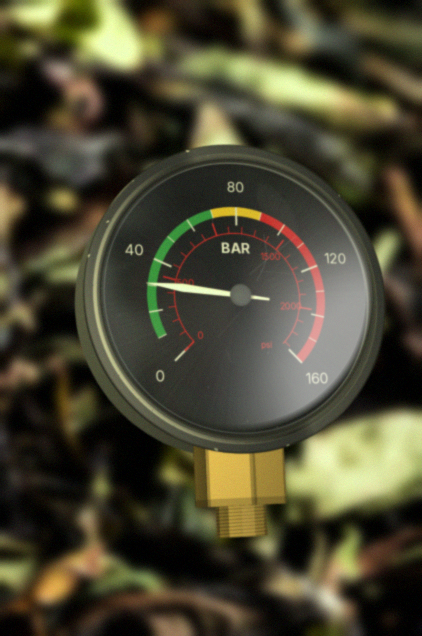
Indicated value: 30 bar
